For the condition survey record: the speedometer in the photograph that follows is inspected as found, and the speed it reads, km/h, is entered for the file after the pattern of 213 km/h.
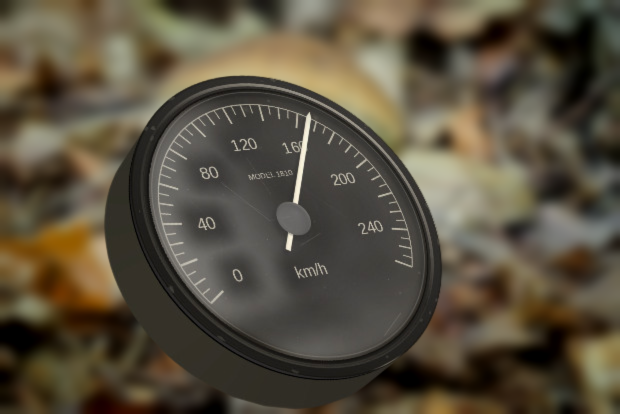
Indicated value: 165 km/h
